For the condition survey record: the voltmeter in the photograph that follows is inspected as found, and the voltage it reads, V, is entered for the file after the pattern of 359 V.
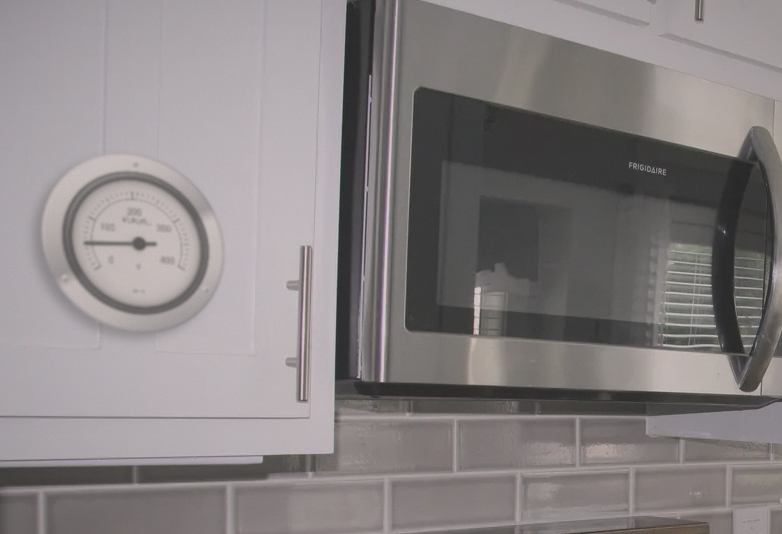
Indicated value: 50 V
